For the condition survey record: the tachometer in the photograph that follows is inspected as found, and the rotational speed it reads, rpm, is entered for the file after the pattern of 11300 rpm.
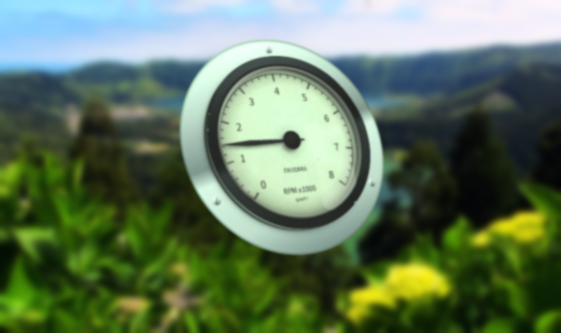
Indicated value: 1400 rpm
